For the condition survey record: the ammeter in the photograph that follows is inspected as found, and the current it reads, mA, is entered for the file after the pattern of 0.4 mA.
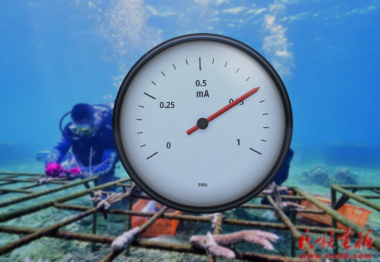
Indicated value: 0.75 mA
